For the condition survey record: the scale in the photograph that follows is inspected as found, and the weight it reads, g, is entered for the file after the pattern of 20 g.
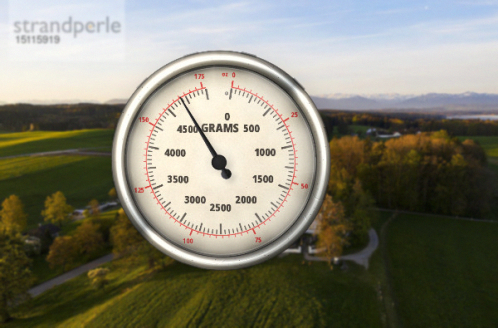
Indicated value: 4700 g
